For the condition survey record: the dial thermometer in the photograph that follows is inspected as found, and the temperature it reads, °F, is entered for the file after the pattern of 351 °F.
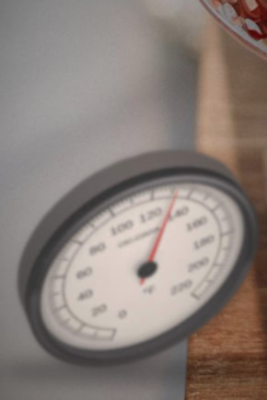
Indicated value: 130 °F
